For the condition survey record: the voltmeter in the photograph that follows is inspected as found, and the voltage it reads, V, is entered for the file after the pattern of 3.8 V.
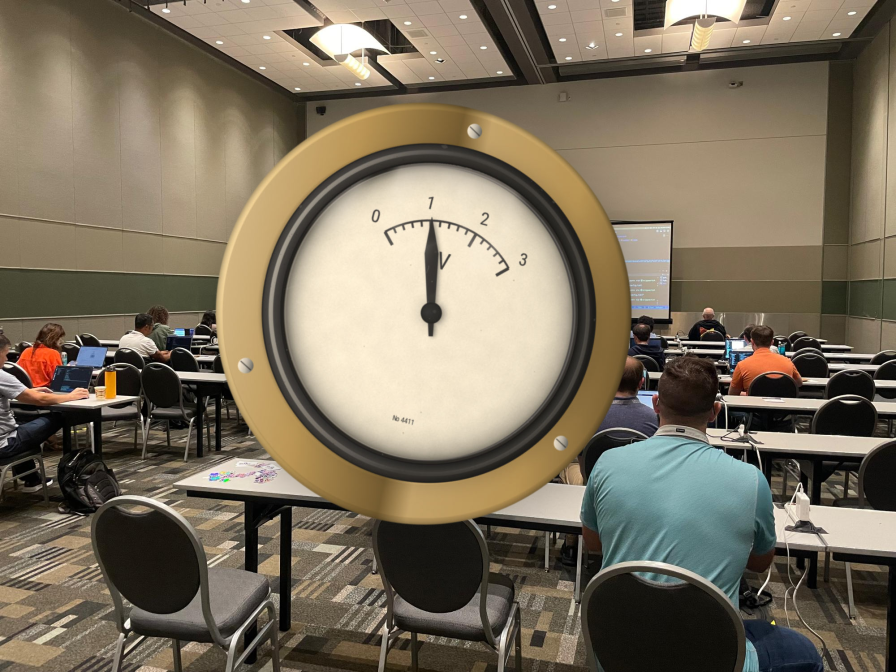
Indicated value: 1 V
